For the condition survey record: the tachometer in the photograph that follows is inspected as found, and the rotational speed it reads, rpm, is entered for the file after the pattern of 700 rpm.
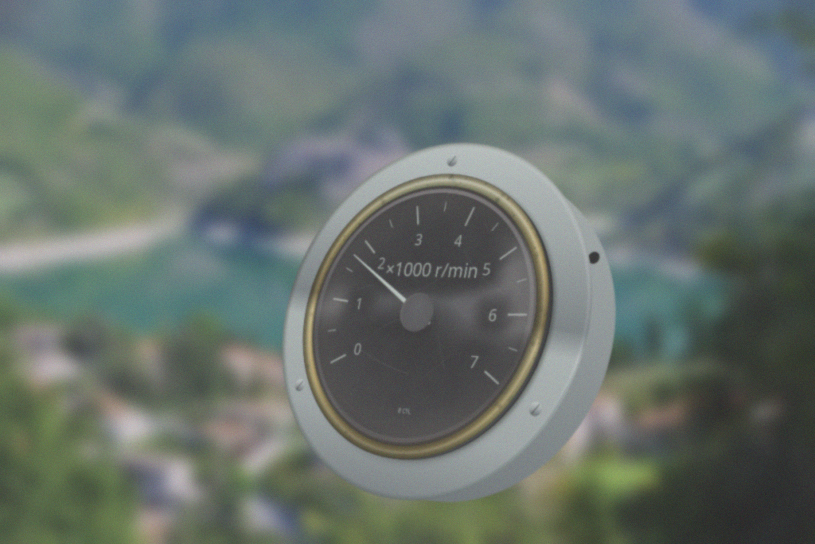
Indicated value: 1750 rpm
